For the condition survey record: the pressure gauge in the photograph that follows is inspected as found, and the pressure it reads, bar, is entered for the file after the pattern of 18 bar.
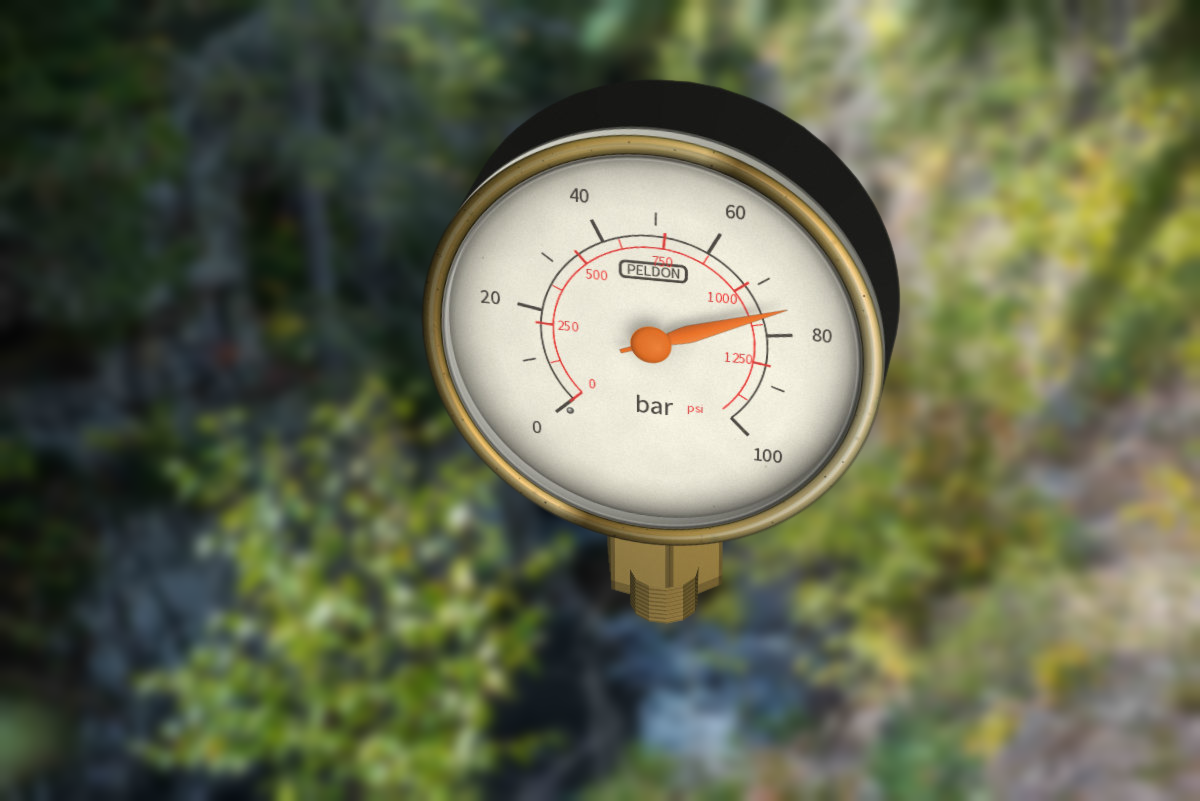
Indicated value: 75 bar
